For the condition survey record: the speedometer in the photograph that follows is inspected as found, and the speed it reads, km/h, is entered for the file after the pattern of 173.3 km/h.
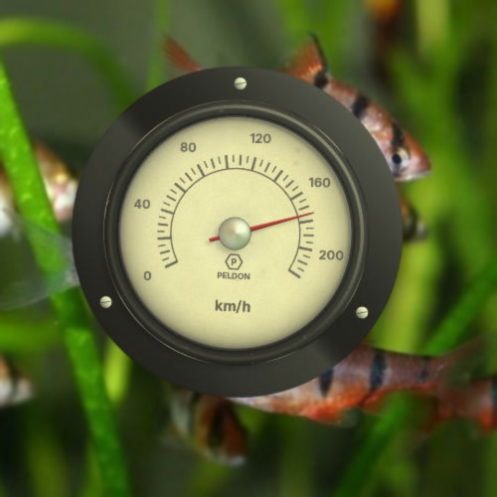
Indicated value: 175 km/h
